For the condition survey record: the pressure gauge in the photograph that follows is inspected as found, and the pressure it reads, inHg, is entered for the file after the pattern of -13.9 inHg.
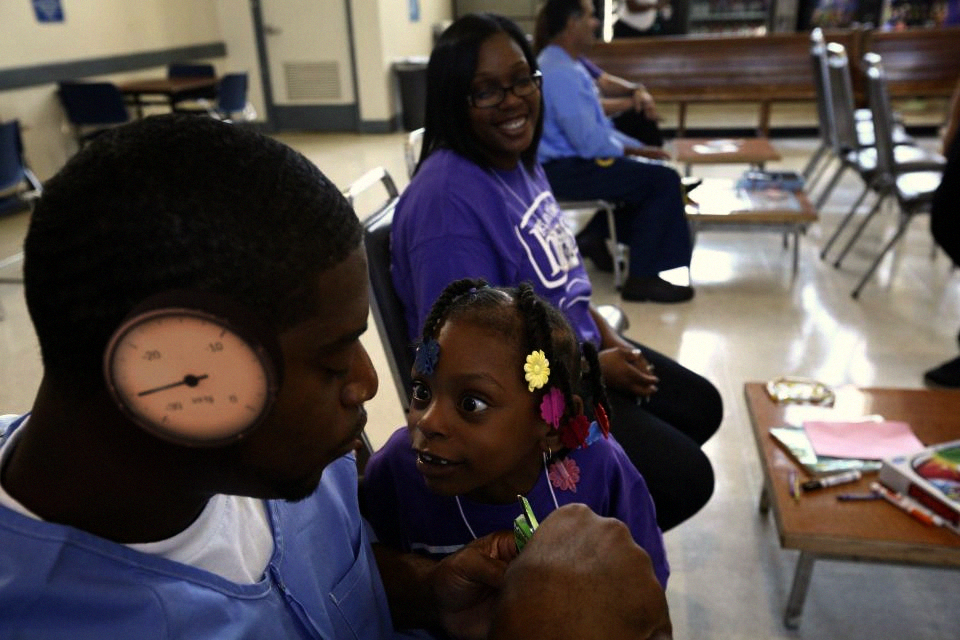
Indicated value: -26 inHg
